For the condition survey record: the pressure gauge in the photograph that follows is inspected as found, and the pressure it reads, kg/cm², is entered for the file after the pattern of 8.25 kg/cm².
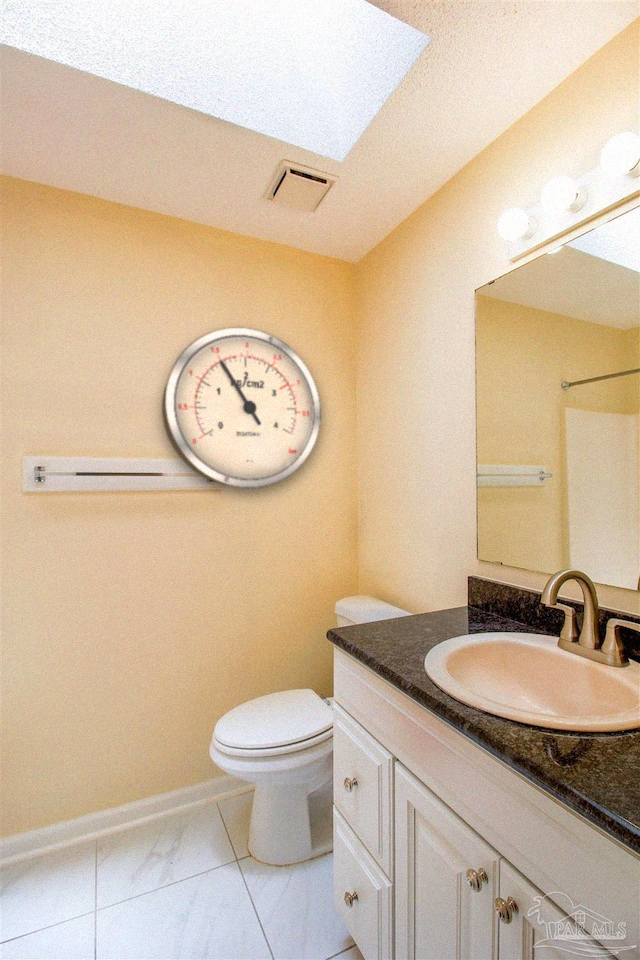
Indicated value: 1.5 kg/cm²
